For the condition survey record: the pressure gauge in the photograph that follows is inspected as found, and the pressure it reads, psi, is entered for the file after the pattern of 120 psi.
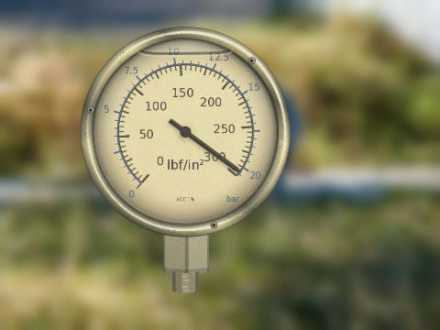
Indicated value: 295 psi
